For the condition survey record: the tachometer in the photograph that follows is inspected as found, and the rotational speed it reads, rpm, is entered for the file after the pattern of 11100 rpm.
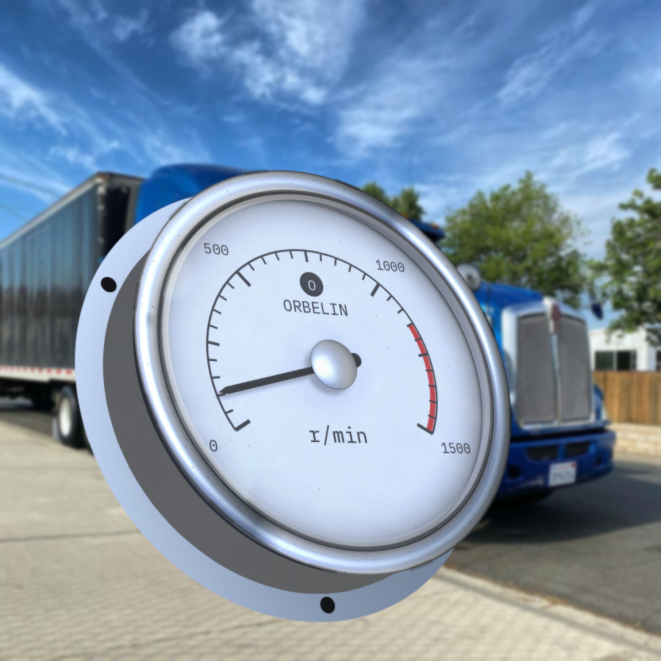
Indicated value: 100 rpm
